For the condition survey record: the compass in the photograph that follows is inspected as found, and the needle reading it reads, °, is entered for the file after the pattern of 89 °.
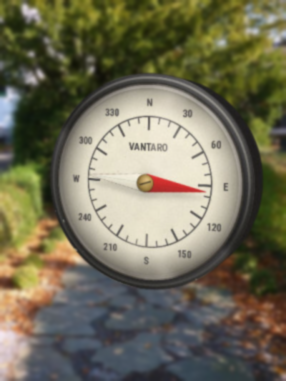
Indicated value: 95 °
